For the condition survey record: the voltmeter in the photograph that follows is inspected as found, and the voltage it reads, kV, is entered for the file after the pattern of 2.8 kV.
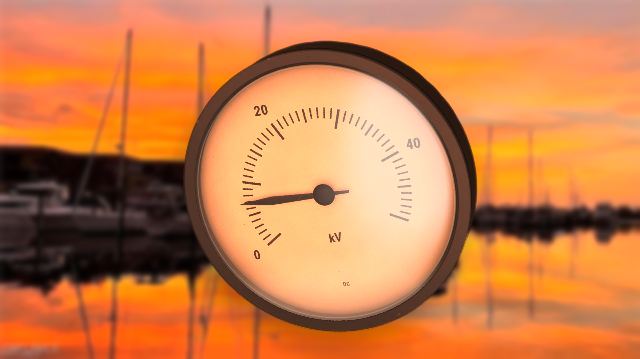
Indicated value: 7 kV
